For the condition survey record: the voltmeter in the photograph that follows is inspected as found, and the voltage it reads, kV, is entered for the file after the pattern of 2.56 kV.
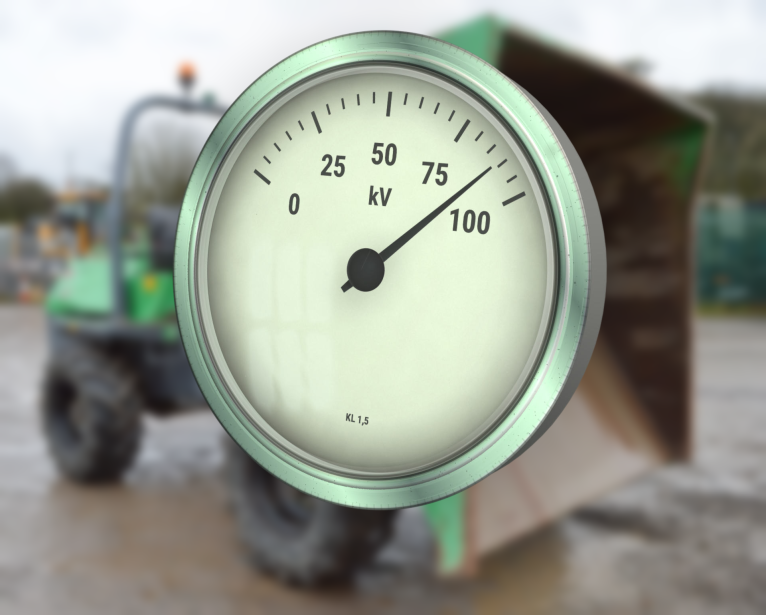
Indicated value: 90 kV
